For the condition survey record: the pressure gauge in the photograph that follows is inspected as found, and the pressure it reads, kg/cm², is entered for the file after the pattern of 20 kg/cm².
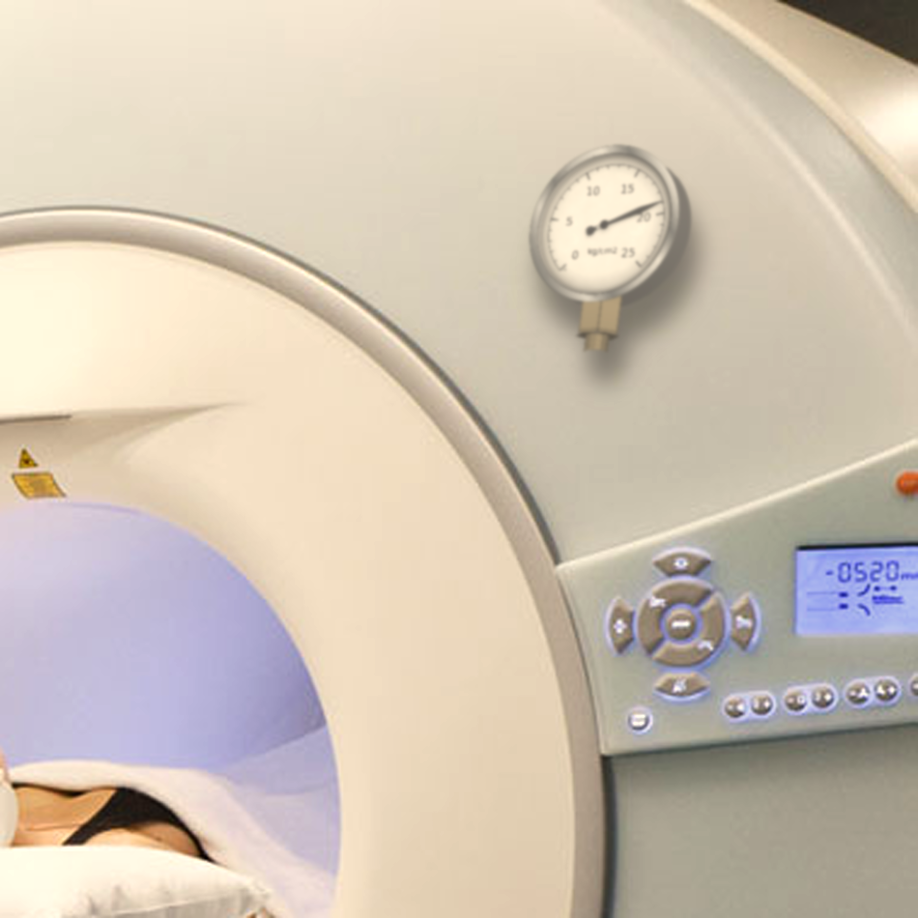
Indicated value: 19 kg/cm²
